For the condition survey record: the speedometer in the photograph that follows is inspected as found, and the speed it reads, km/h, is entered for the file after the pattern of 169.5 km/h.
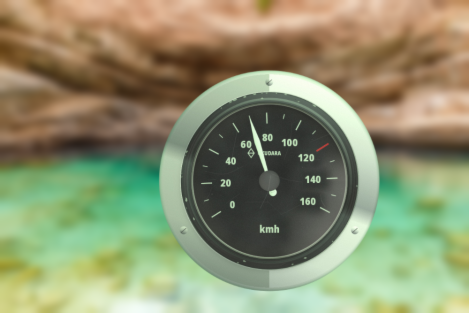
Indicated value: 70 km/h
